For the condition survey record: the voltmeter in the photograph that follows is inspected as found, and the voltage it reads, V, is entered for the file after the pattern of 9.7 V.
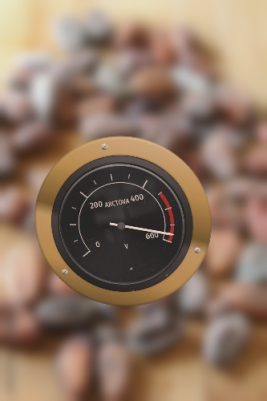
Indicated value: 575 V
